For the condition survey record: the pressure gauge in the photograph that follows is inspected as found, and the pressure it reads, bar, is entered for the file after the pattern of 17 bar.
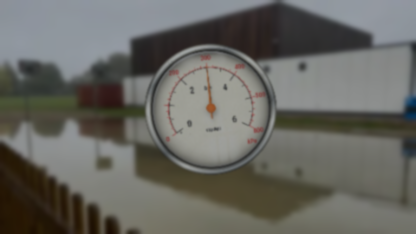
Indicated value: 3 bar
